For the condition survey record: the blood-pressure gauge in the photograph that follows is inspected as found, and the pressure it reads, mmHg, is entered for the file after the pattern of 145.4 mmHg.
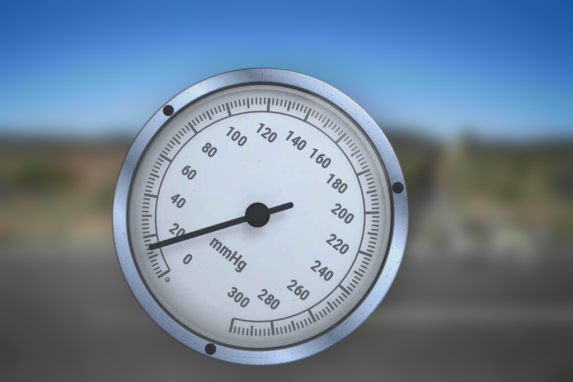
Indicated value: 14 mmHg
